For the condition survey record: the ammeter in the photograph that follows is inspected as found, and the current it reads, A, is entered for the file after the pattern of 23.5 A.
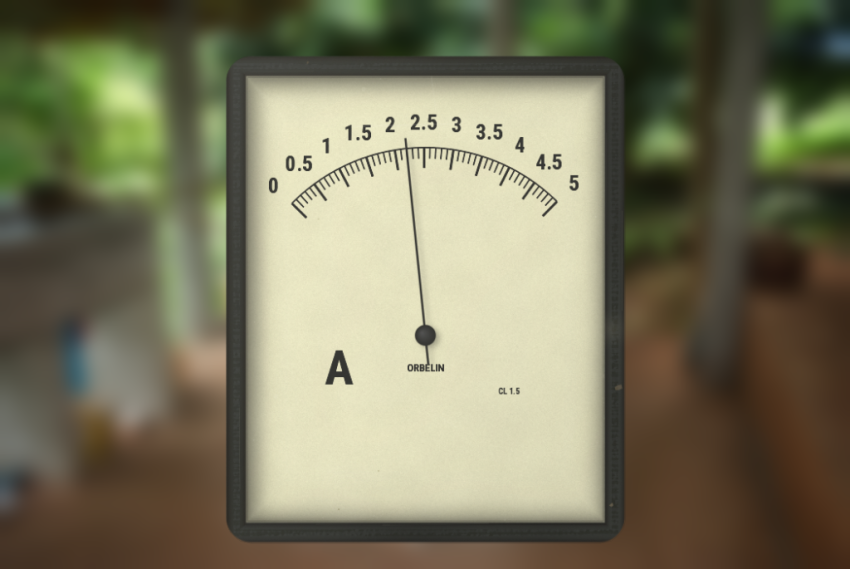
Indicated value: 2.2 A
